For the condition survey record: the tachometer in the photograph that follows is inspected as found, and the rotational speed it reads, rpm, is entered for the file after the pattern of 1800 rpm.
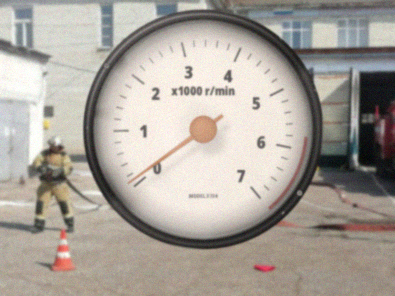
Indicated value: 100 rpm
